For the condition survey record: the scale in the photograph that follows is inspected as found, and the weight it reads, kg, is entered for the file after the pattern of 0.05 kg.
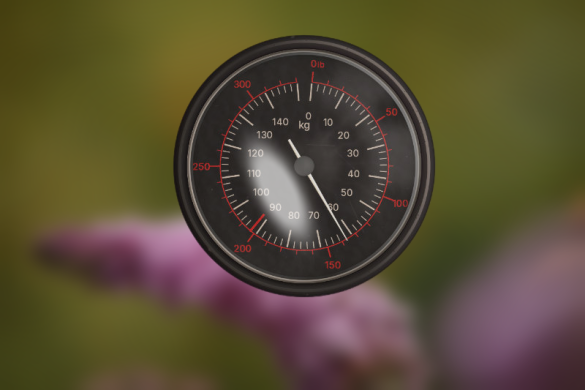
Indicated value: 62 kg
